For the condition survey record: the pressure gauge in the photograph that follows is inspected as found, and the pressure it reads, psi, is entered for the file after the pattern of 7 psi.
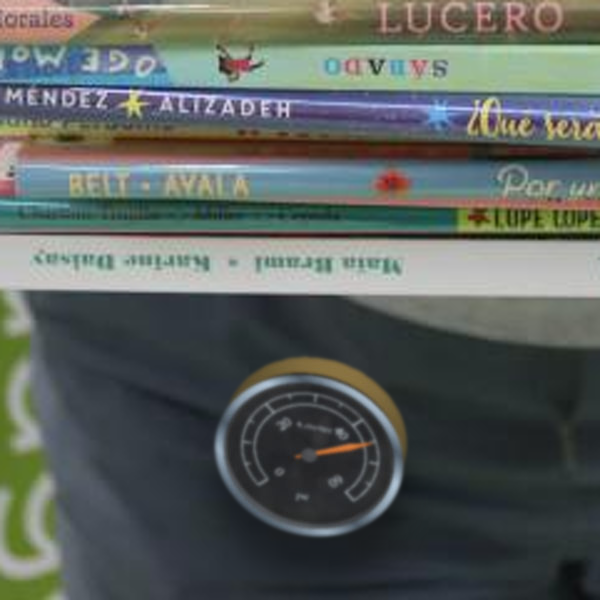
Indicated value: 45 psi
